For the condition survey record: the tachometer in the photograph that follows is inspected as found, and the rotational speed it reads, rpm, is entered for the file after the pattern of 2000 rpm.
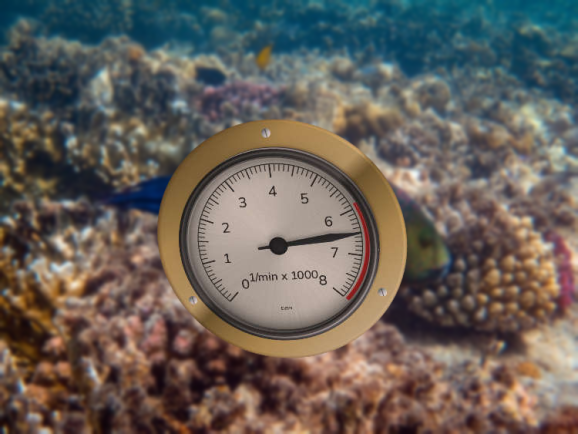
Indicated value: 6500 rpm
